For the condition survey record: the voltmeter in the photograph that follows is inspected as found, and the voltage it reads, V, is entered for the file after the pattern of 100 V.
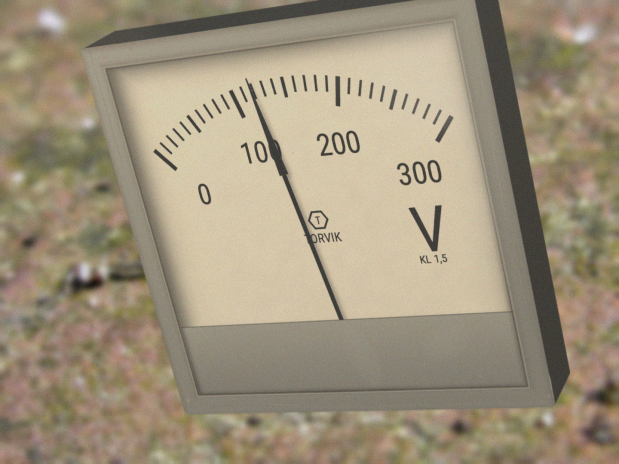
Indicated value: 120 V
